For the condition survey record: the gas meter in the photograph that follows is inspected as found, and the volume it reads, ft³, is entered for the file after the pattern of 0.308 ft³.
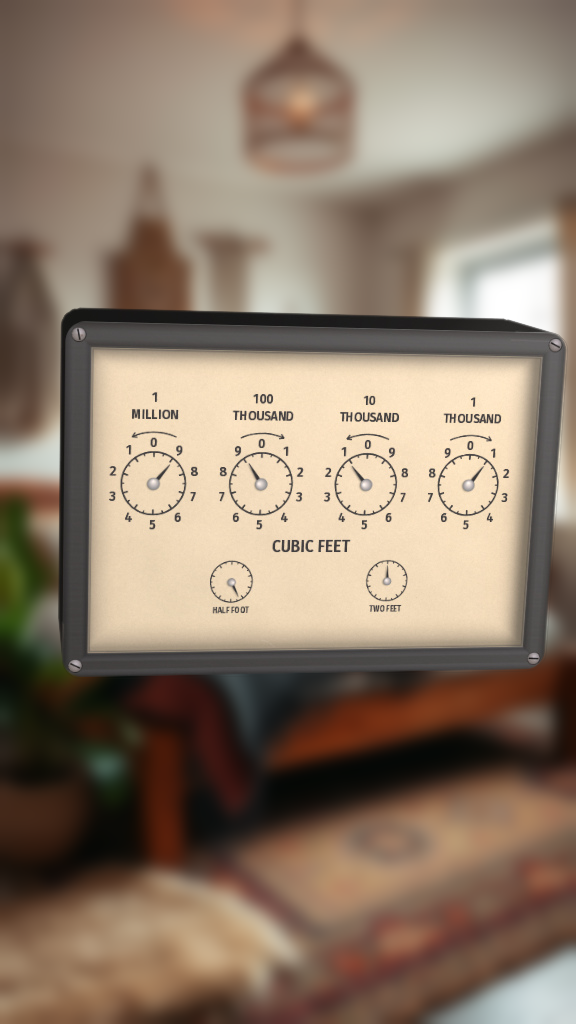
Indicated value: 891100 ft³
